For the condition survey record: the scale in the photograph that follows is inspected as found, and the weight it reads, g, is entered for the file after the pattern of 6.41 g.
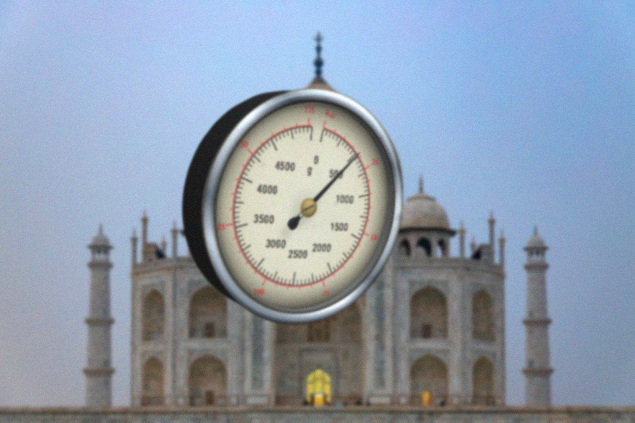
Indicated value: 500 g
